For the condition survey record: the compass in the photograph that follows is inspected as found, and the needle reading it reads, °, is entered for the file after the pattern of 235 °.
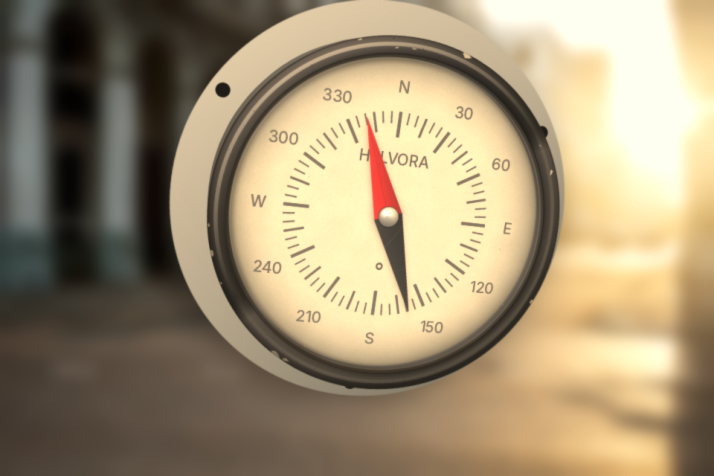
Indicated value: 340 °
